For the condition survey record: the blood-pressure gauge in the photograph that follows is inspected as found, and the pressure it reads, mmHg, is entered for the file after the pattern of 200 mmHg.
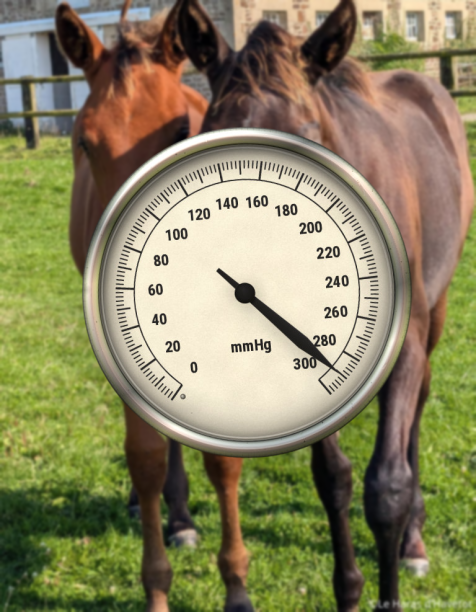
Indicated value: 290 mmHg
